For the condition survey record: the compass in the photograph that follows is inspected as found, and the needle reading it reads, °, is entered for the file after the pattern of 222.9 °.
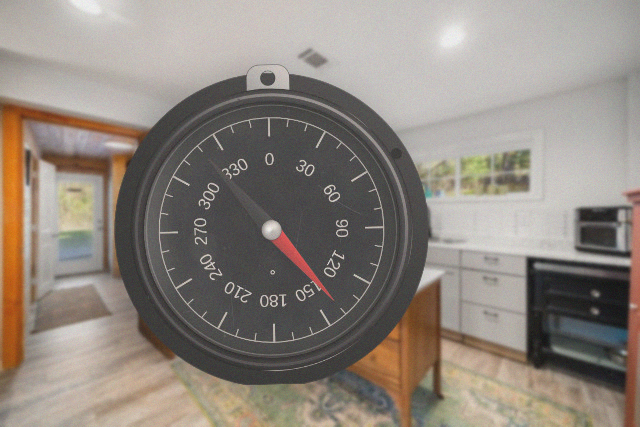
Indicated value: 140 °
